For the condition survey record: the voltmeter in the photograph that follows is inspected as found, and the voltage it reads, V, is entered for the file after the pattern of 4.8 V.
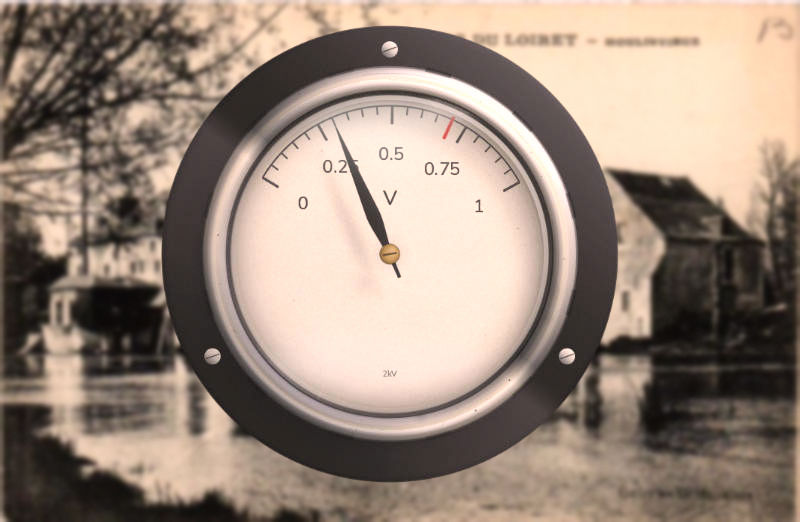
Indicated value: 0.3 V
